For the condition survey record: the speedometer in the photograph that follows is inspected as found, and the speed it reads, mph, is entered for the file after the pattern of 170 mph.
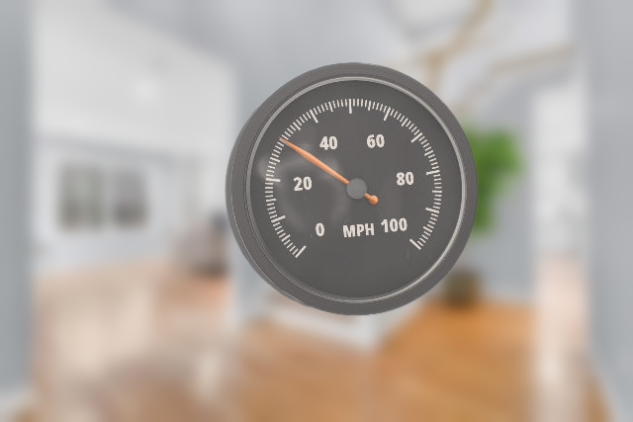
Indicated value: 30 mph
